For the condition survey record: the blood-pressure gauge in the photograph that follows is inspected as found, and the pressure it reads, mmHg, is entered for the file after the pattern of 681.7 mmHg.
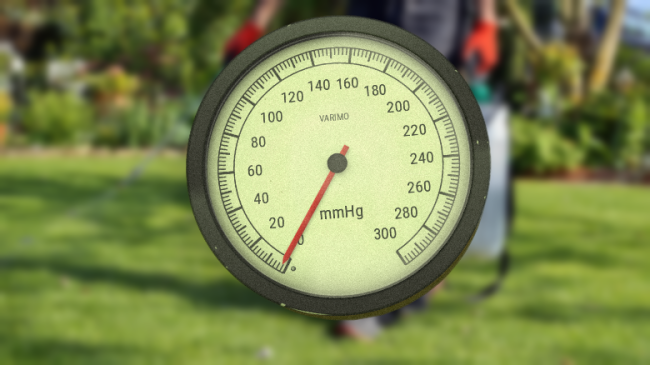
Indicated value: 2 mmHg
